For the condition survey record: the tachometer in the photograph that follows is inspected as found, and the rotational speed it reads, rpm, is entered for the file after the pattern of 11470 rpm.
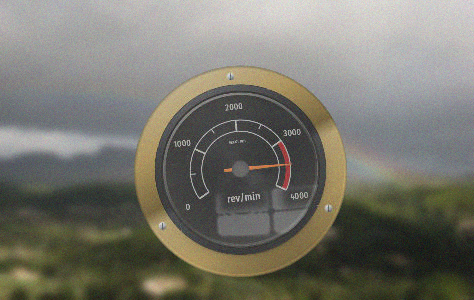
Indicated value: 3500 rpm
